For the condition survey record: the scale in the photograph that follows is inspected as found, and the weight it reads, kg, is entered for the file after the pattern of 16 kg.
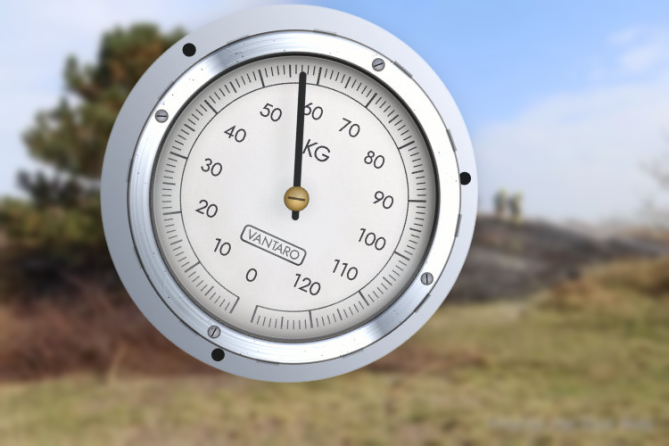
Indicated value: 57 kg
